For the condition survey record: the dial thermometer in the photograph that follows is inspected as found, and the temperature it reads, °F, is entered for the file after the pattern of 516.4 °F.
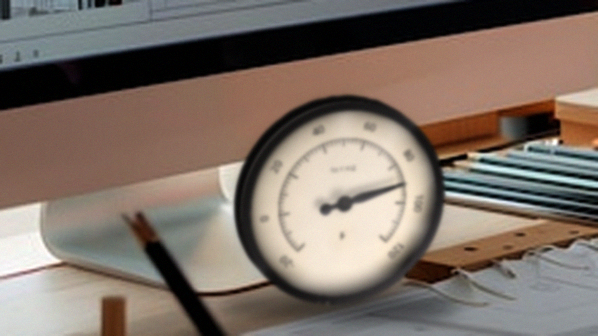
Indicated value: 90 °F
